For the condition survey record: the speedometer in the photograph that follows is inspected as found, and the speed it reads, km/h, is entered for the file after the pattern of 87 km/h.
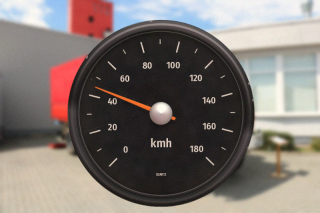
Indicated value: 45 km/h
